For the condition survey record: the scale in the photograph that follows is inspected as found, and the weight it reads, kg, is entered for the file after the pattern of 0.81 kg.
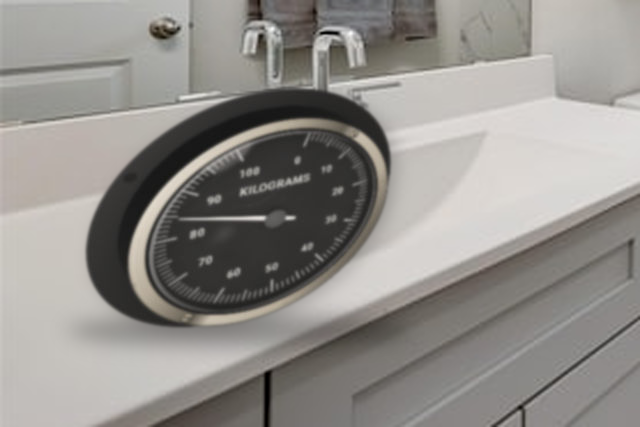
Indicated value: 85 kg
